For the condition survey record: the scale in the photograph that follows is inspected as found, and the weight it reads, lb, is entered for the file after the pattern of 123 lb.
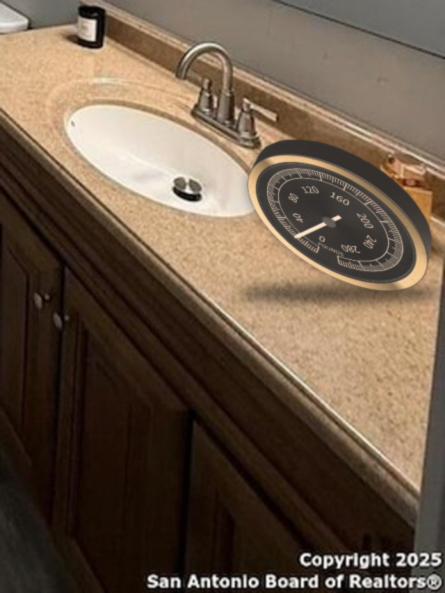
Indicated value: 20 lb
